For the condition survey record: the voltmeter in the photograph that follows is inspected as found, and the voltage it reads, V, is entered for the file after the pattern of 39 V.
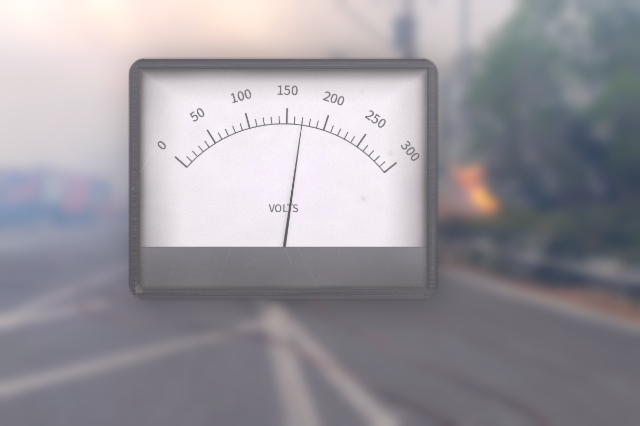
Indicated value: 170 V
